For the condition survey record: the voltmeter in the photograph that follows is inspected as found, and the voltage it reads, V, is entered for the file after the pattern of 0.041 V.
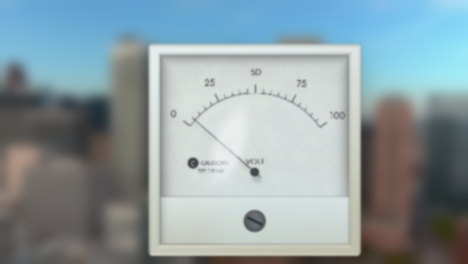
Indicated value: 5 V
